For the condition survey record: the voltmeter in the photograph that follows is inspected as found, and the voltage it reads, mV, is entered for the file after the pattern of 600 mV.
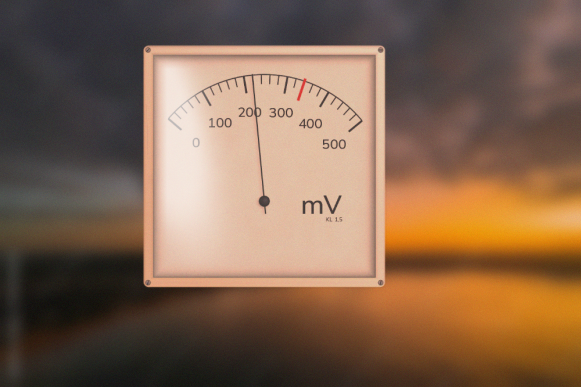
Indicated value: 220 mV
